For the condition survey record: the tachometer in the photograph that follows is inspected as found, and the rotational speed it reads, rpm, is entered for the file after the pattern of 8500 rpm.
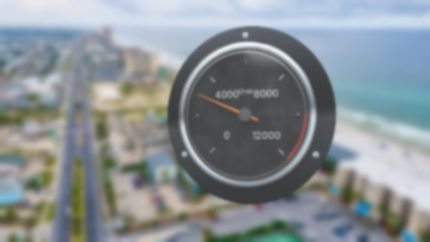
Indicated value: 3000 rpm
